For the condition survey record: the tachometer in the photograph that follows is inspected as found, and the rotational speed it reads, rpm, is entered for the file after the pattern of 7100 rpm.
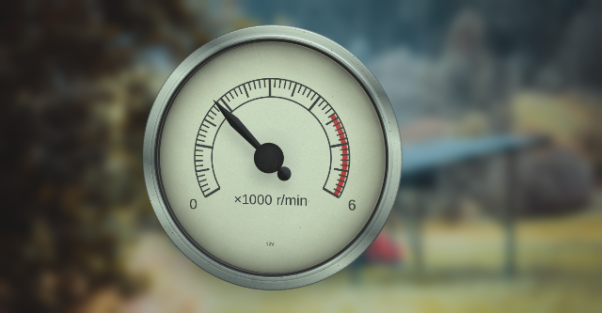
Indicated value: 1900 rpm
